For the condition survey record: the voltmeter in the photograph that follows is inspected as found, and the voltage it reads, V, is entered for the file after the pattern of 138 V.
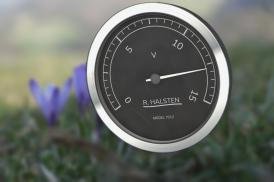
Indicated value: 12.75 V
